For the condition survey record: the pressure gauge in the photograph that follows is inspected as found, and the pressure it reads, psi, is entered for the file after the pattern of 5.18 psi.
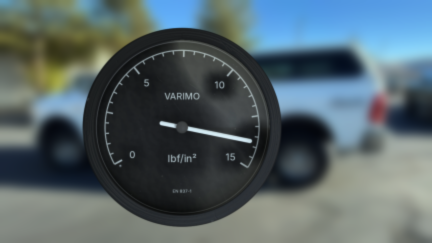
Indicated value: 13.75 psi
